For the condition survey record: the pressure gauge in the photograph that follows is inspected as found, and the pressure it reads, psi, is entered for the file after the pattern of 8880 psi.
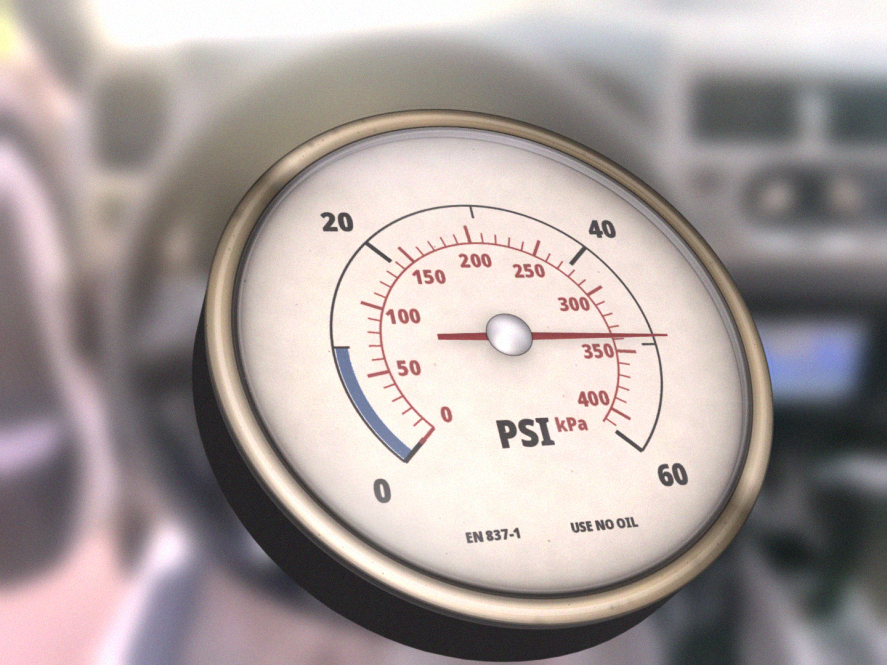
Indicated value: 50 psi
